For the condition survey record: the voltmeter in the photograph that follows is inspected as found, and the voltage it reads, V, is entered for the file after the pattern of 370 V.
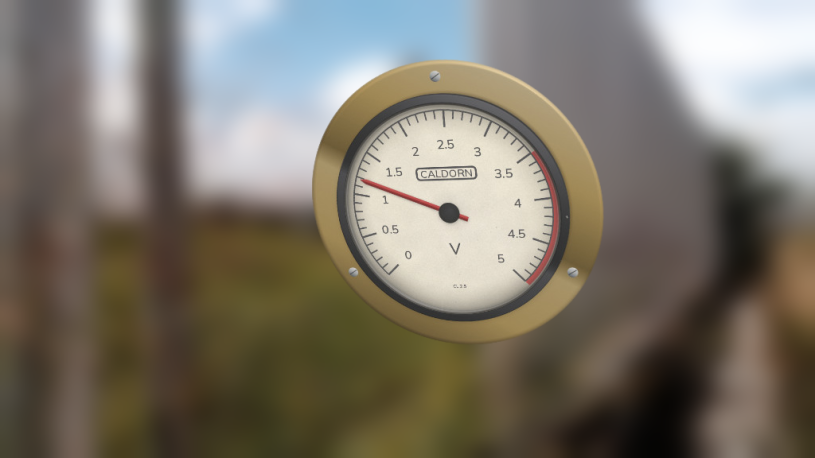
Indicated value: 1.2 V
